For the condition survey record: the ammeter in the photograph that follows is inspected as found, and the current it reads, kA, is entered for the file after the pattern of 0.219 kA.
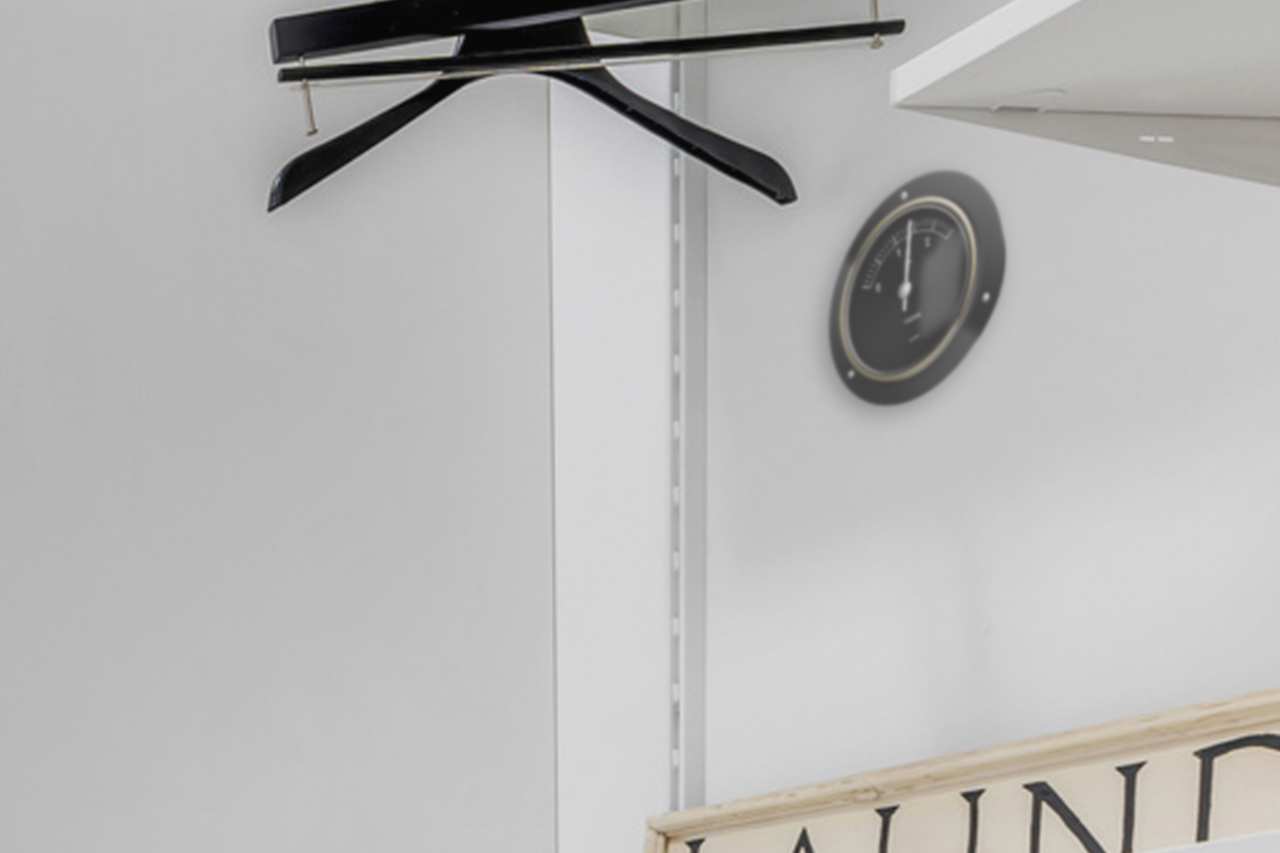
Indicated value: 1.5 kA
